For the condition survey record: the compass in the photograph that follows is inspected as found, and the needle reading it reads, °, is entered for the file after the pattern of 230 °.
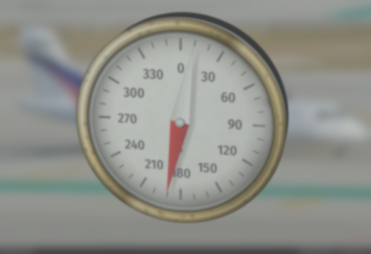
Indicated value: 190 °
